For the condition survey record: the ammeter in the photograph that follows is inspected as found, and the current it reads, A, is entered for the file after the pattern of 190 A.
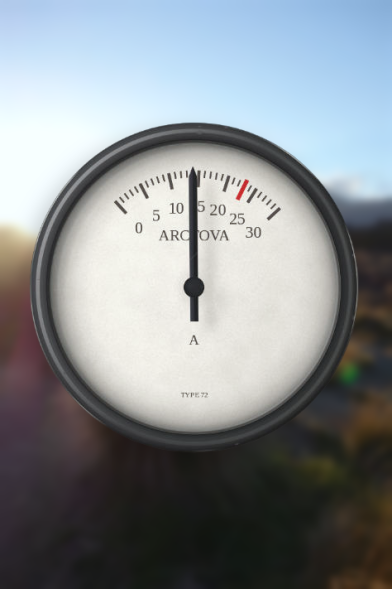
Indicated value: 14 A
